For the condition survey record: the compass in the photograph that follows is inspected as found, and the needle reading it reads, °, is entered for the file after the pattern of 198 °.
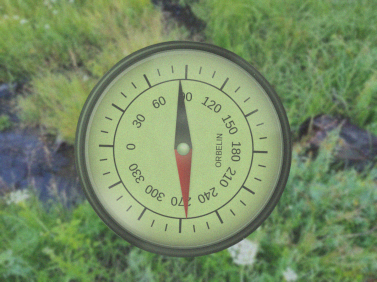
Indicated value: 265 °
